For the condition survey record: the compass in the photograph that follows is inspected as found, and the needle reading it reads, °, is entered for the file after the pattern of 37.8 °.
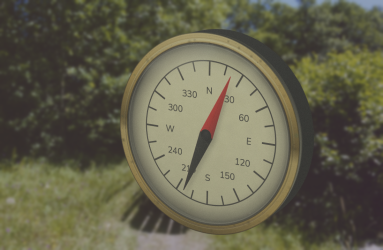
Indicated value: 22.5 °
